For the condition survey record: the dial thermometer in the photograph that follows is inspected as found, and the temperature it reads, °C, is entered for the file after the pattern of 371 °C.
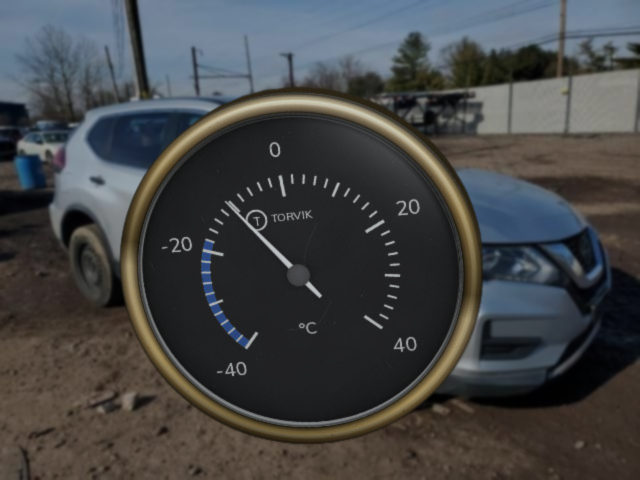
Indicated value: -10 °C
